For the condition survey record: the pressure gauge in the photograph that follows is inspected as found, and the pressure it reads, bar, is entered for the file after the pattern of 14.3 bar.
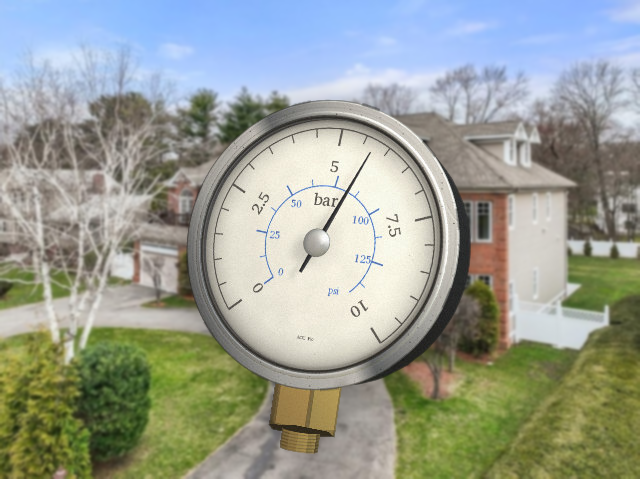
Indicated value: 5.75 bar
